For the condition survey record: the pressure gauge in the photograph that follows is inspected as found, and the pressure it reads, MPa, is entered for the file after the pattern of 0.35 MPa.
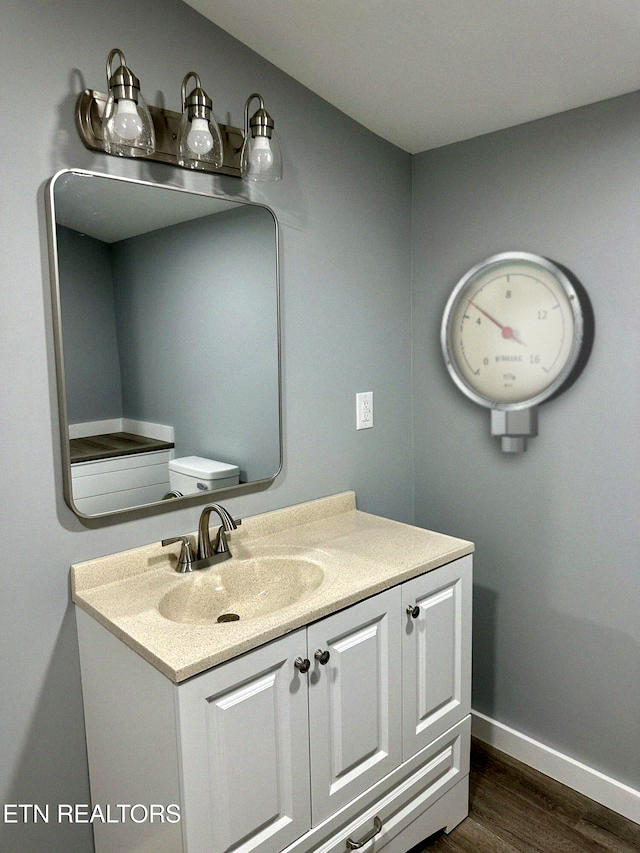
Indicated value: 5 MPa
